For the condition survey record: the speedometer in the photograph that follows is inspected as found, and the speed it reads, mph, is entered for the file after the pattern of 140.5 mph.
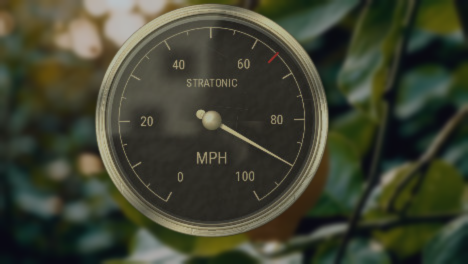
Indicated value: 90 mph
